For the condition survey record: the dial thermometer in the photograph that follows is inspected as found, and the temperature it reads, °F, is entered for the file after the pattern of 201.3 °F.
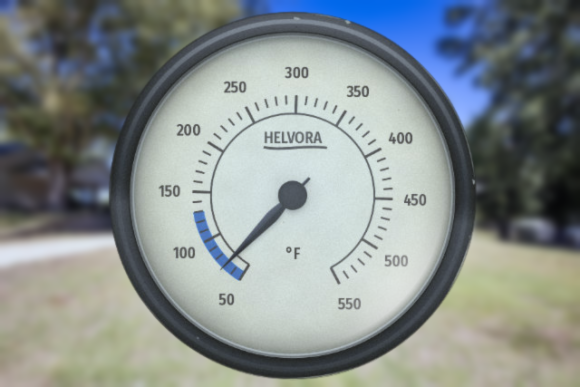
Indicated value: 70 °F
